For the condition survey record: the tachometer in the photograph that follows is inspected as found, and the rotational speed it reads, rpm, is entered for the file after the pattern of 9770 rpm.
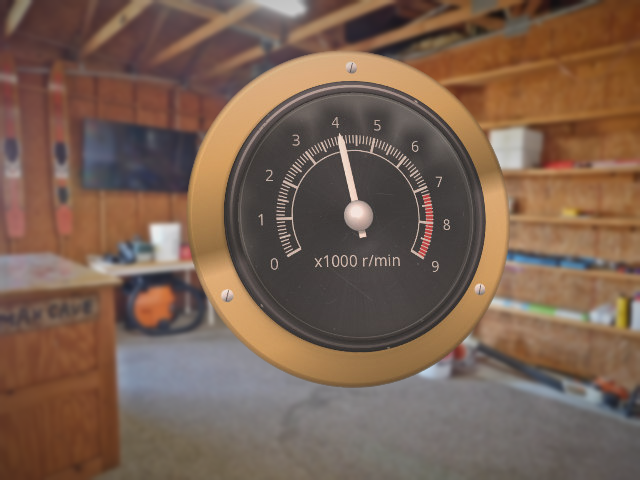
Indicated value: 4000 rpm
